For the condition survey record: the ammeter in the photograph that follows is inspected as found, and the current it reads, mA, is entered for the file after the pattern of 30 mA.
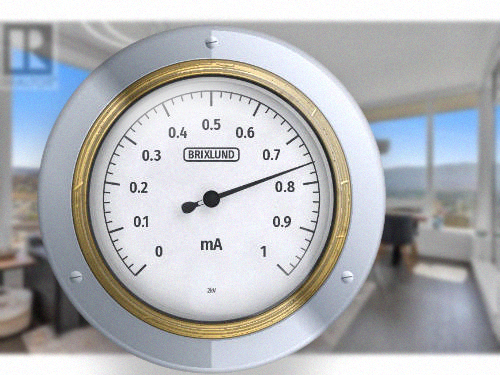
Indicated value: 0.76 mA
